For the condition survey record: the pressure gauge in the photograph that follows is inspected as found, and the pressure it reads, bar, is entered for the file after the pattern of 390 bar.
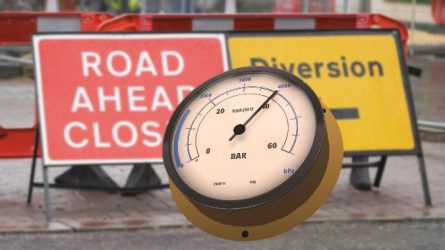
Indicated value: 40 bar
